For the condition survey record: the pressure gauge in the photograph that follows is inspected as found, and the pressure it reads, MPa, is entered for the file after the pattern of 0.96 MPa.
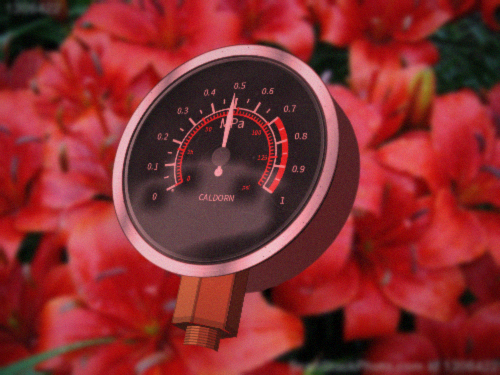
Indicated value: 0.5 MPa
